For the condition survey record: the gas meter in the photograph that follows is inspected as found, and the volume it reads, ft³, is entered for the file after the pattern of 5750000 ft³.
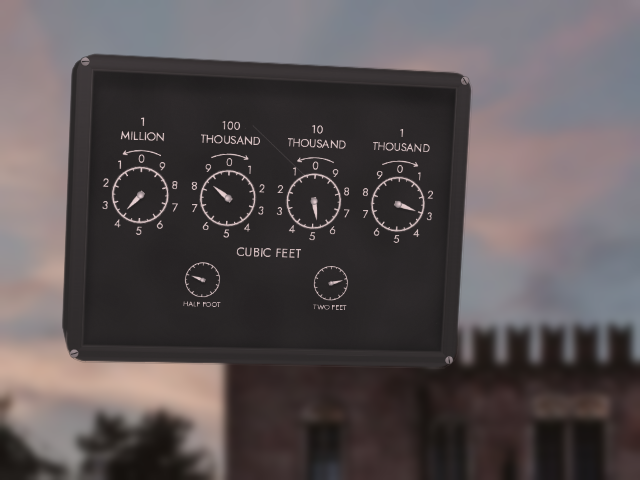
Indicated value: 385300 ft³
